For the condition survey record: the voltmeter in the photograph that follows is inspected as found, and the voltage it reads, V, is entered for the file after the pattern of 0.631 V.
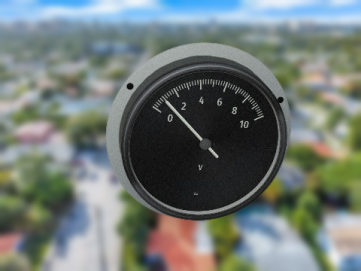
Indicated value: 1 V
